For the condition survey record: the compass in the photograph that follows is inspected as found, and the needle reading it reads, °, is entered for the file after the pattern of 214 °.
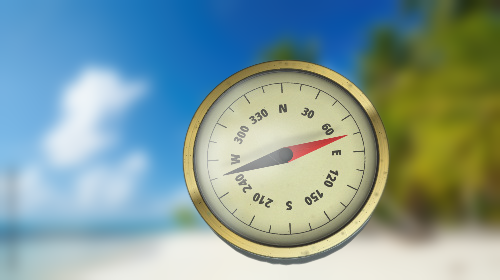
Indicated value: 75 °
